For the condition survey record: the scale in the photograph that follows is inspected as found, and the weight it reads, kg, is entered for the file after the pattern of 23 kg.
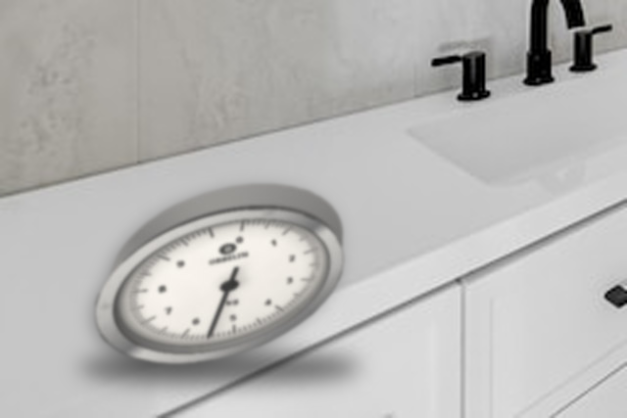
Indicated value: 5.5 kg
